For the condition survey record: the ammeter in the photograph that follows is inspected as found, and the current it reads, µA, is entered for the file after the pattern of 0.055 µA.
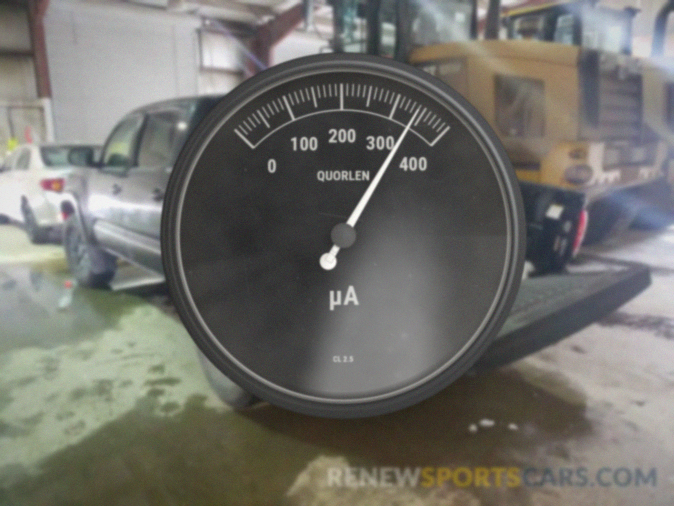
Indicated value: 340 µA
